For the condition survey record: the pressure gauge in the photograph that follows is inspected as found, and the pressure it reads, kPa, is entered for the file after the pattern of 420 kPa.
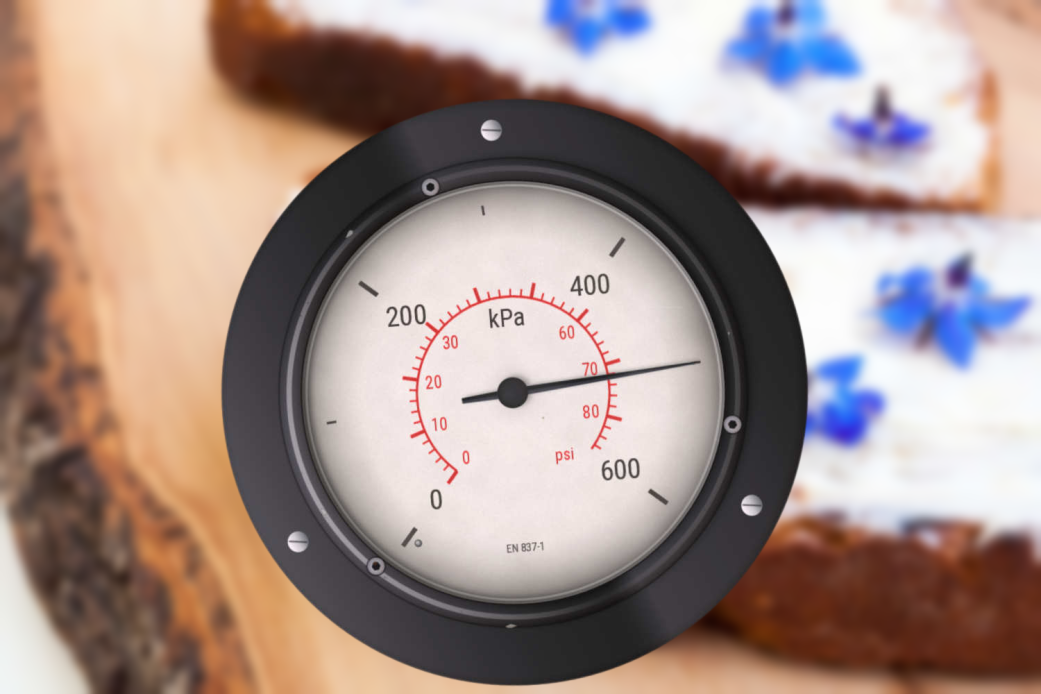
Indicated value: 500 kPa
